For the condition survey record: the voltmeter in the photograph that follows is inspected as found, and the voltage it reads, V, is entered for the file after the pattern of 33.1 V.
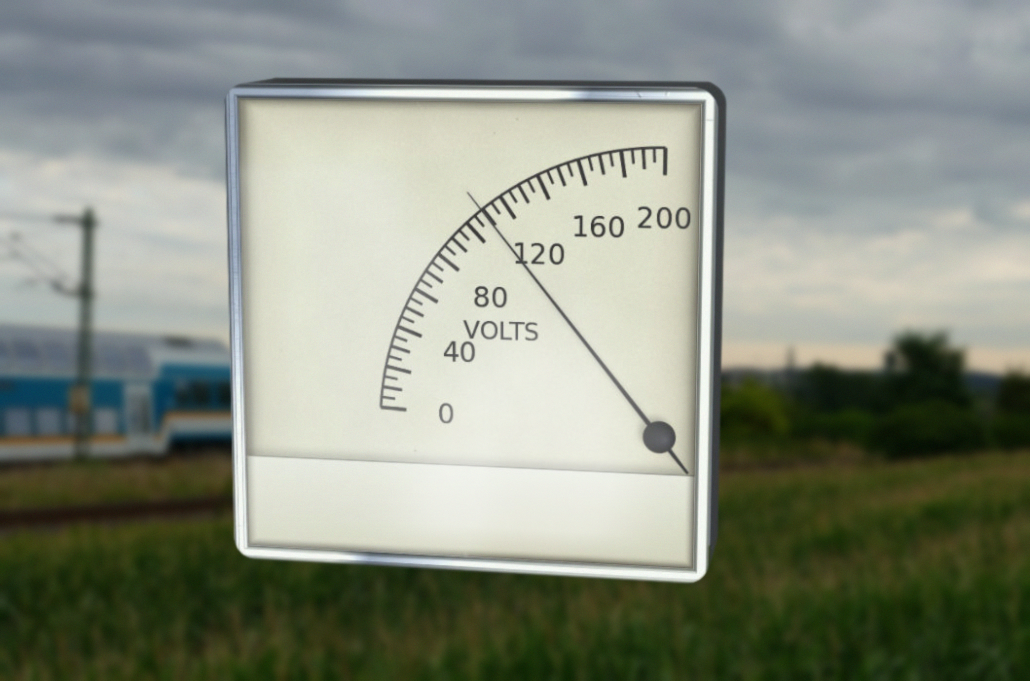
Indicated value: 110 V
